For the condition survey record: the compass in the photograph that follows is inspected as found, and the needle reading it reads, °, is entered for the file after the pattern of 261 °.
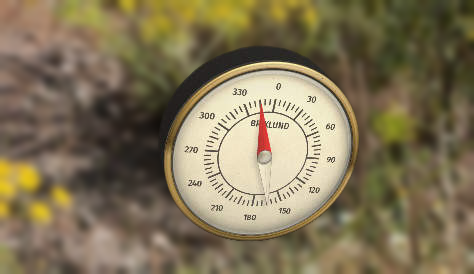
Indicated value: 345 °
